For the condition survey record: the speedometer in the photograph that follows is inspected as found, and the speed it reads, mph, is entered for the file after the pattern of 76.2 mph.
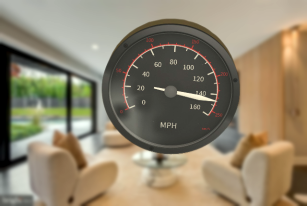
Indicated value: 145 mph
